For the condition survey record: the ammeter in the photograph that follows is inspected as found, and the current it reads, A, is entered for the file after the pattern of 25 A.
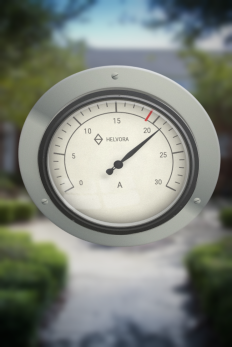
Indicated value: 21 A
